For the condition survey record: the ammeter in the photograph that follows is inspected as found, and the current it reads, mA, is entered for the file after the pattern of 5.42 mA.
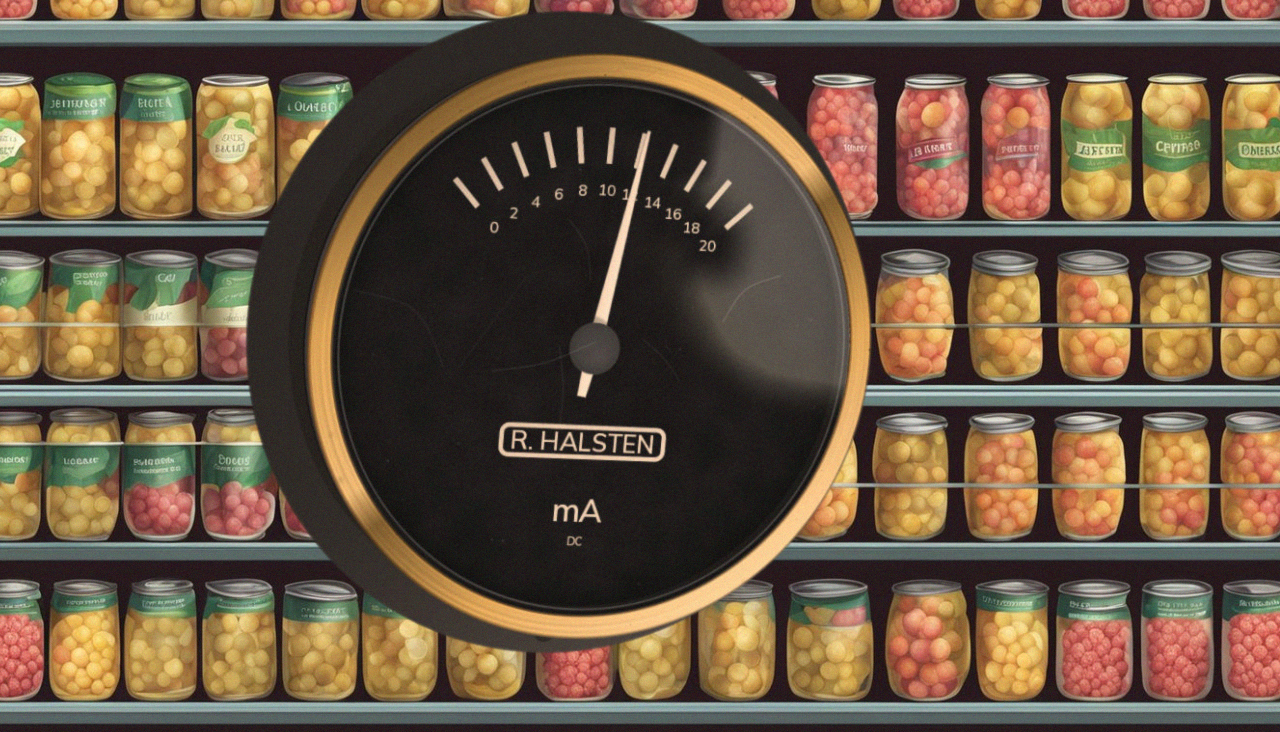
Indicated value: 12 mA
